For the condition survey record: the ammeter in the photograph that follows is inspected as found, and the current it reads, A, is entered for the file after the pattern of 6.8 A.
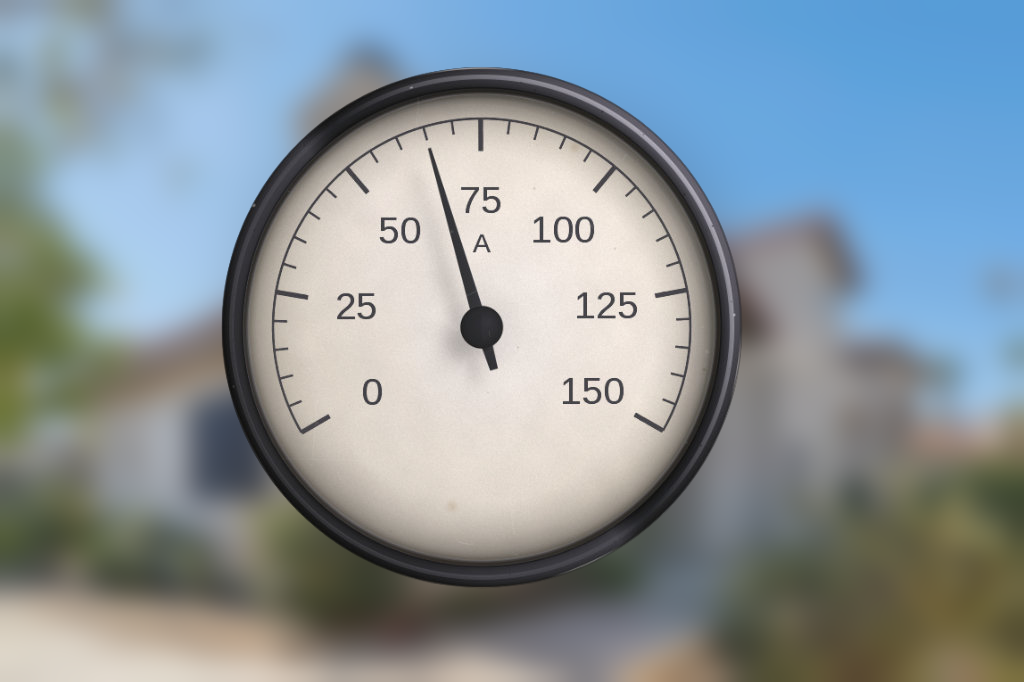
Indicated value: 65 A
